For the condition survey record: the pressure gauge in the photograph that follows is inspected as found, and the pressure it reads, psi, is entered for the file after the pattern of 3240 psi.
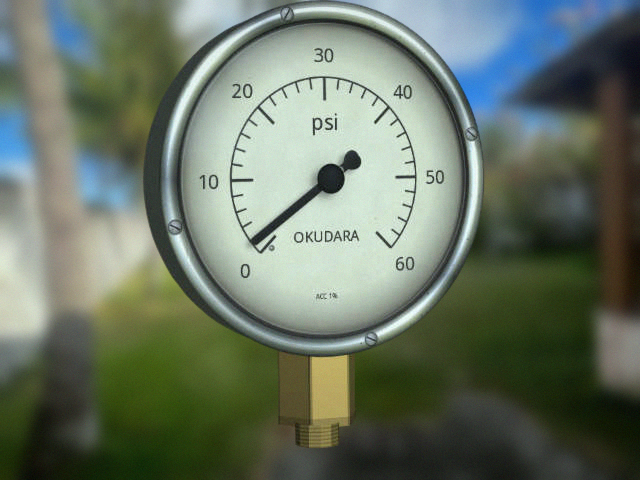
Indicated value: 2 psi
